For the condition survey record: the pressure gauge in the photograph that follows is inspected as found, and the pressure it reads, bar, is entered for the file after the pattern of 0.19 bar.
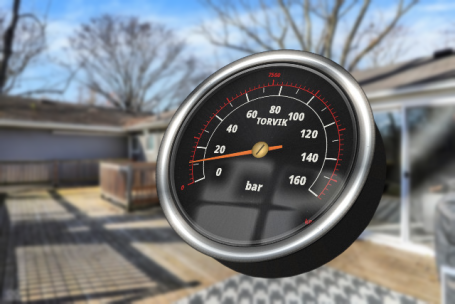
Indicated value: 10 bar
